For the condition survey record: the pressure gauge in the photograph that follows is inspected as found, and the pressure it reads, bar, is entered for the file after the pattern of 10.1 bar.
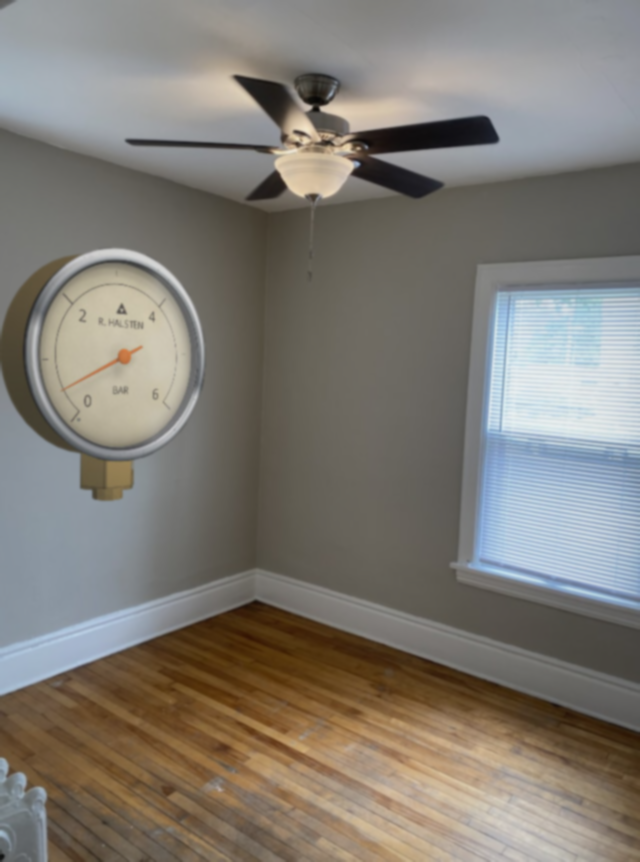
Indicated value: 0.5 bar
